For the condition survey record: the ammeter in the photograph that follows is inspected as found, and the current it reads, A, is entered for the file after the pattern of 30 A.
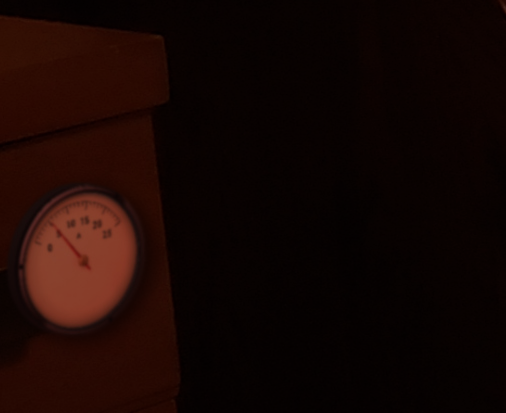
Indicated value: 5 A
